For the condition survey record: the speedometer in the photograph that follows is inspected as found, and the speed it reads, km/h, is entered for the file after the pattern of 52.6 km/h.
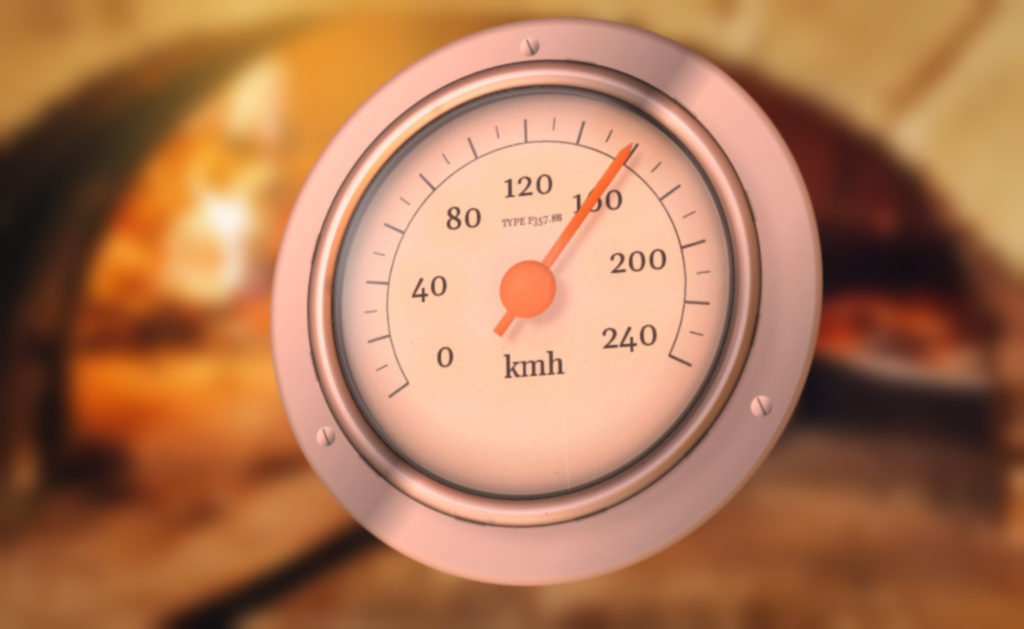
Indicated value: 160 km/h
